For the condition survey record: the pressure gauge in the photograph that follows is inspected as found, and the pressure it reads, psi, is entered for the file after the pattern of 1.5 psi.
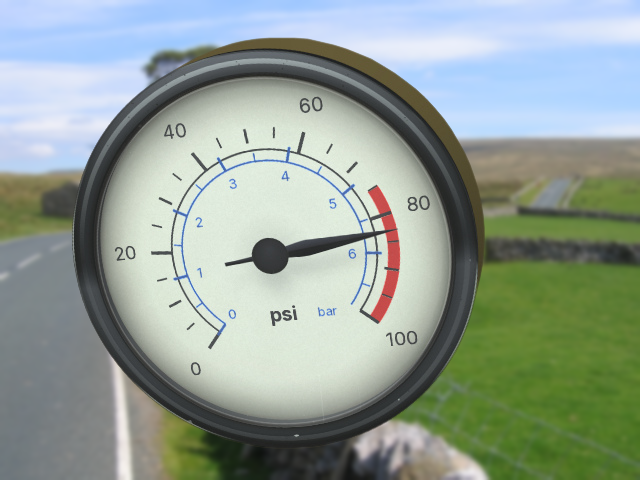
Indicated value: 82.5 psi
